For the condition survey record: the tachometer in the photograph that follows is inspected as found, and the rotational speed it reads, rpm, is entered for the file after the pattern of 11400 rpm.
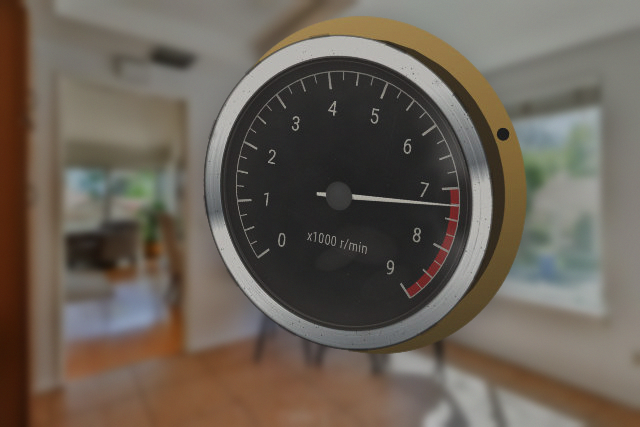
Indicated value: 7250 rpm
